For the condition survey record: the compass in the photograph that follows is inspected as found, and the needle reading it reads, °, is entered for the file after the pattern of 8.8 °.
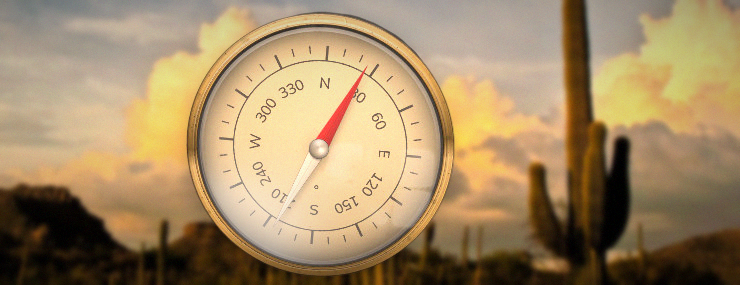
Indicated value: 25 °
